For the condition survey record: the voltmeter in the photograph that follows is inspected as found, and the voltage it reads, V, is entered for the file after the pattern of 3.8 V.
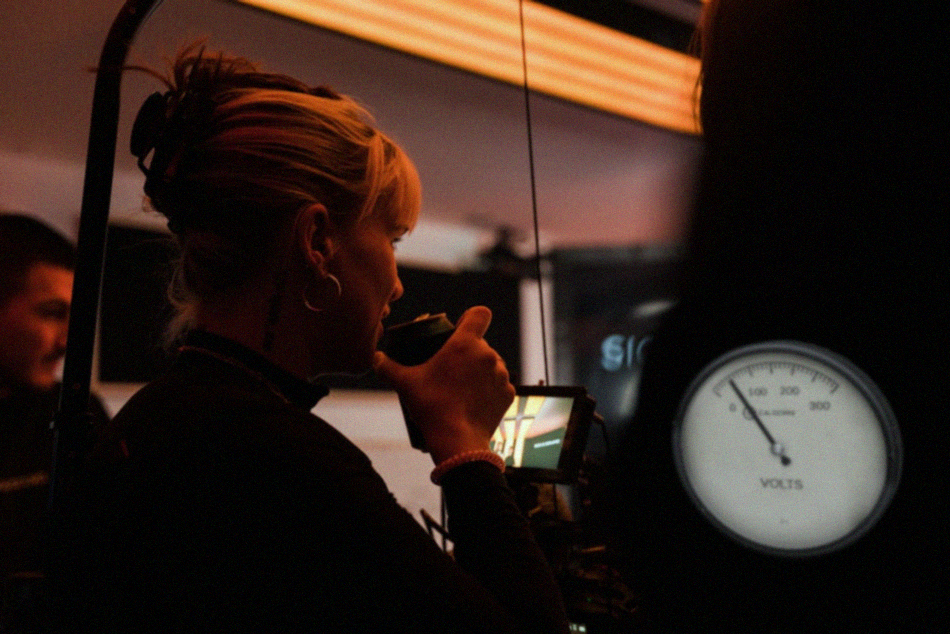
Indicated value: 50 V
